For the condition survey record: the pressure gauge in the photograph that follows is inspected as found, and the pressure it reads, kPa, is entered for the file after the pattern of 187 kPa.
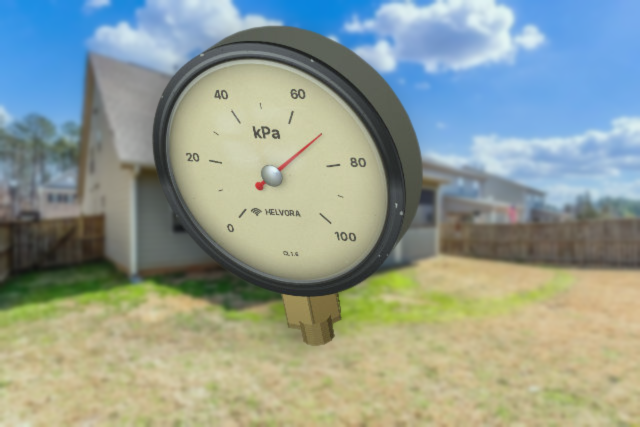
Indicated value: 70 kPa
